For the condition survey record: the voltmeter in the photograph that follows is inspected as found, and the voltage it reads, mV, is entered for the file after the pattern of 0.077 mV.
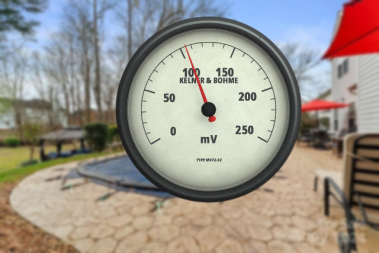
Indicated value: 105 mV
